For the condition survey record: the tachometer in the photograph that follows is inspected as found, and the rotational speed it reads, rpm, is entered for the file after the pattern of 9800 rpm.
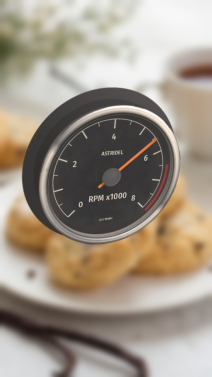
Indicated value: 5500 rpm
